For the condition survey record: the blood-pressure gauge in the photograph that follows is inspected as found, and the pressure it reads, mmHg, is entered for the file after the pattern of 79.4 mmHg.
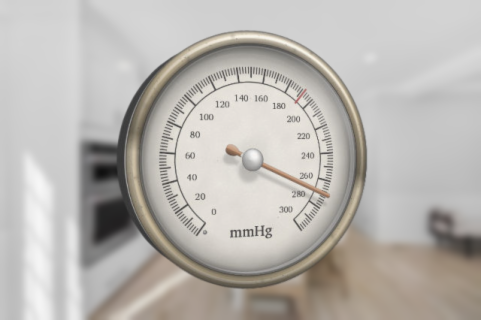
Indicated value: 270 mmHg
